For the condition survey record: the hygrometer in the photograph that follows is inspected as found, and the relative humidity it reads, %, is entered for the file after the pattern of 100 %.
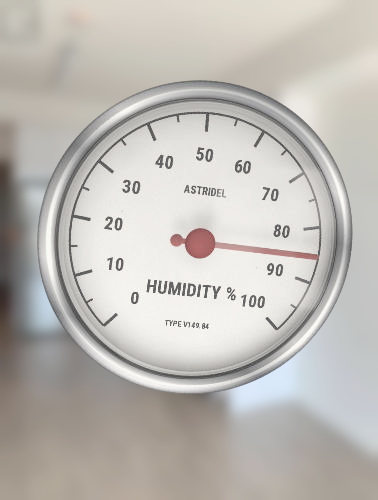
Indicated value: 85 %
